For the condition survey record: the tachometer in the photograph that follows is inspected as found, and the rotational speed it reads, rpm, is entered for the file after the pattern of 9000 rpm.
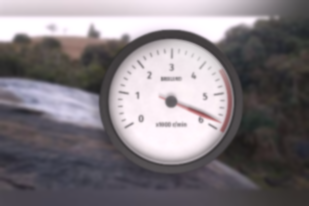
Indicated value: 5800 rpm
